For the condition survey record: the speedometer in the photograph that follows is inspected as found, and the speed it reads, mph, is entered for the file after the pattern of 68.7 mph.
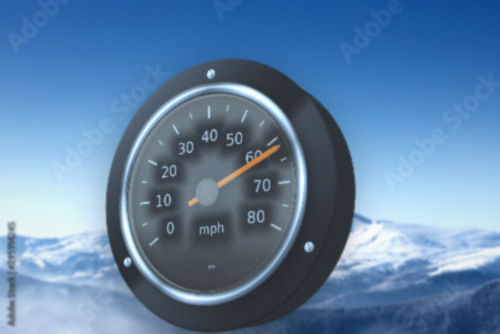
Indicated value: 62.5 mph
